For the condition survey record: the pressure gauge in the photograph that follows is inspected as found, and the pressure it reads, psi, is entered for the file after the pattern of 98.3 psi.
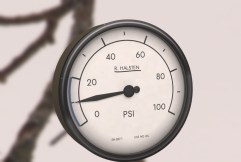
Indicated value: 10 psi
